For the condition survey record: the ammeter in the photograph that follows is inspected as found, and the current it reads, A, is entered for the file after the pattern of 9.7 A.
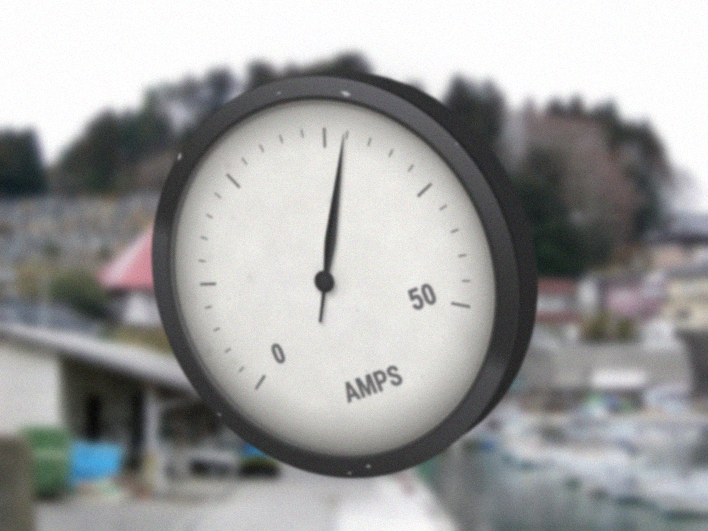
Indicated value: 32 A
